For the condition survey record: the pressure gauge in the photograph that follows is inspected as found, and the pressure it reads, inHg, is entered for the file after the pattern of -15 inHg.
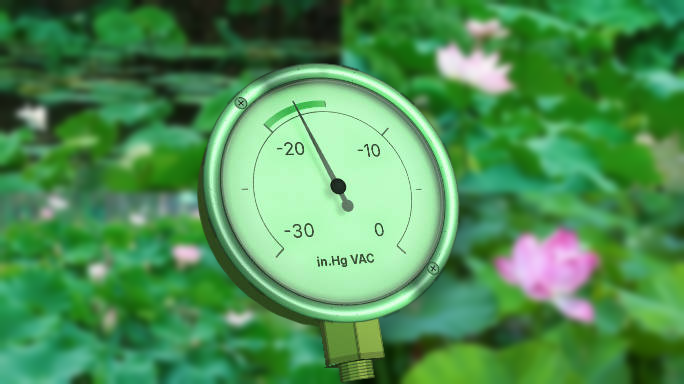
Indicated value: -17.5 inHg
